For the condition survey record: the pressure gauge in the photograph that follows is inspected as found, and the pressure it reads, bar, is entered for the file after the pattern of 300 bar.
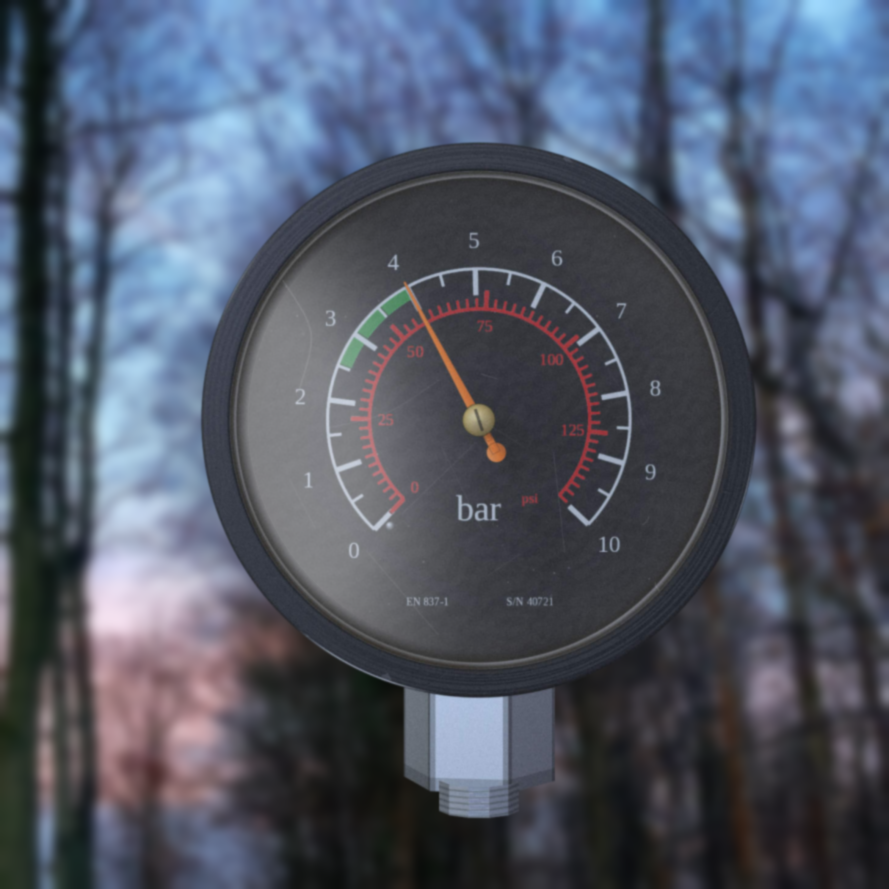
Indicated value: 4 bar
